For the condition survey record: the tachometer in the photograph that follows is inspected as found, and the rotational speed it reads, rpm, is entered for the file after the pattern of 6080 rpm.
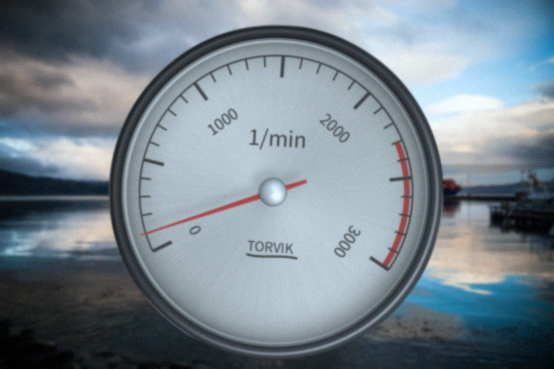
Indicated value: 100 rpm
